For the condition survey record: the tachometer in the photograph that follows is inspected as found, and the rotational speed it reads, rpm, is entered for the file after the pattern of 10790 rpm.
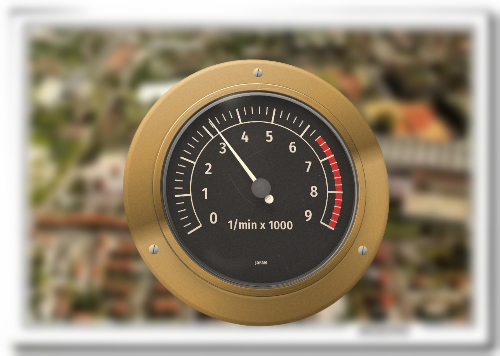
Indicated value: 3200 rpm
